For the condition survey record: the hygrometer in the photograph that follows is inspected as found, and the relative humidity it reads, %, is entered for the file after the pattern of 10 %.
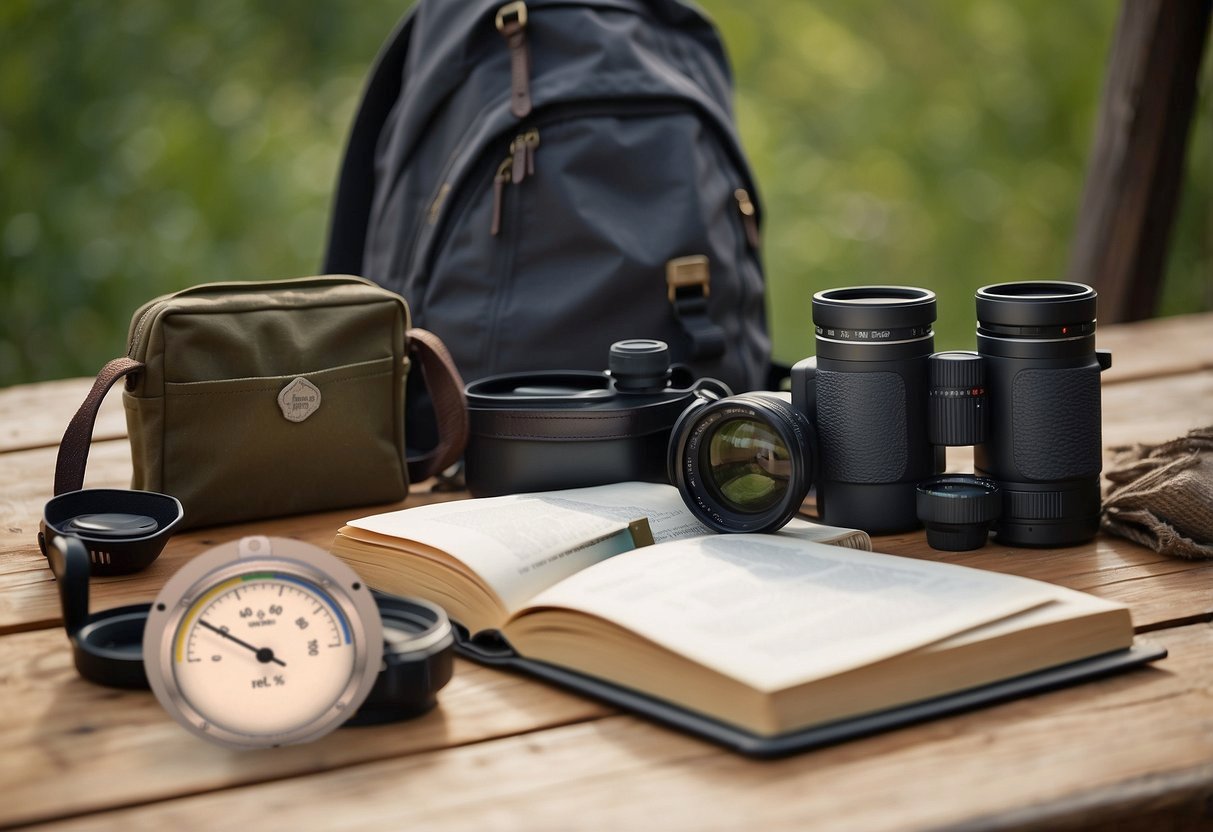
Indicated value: 20 %
